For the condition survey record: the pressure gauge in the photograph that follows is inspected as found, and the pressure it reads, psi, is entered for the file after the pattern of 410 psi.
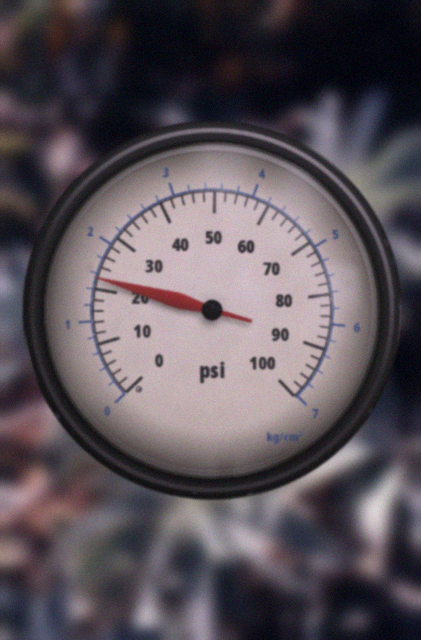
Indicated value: 22 psi
